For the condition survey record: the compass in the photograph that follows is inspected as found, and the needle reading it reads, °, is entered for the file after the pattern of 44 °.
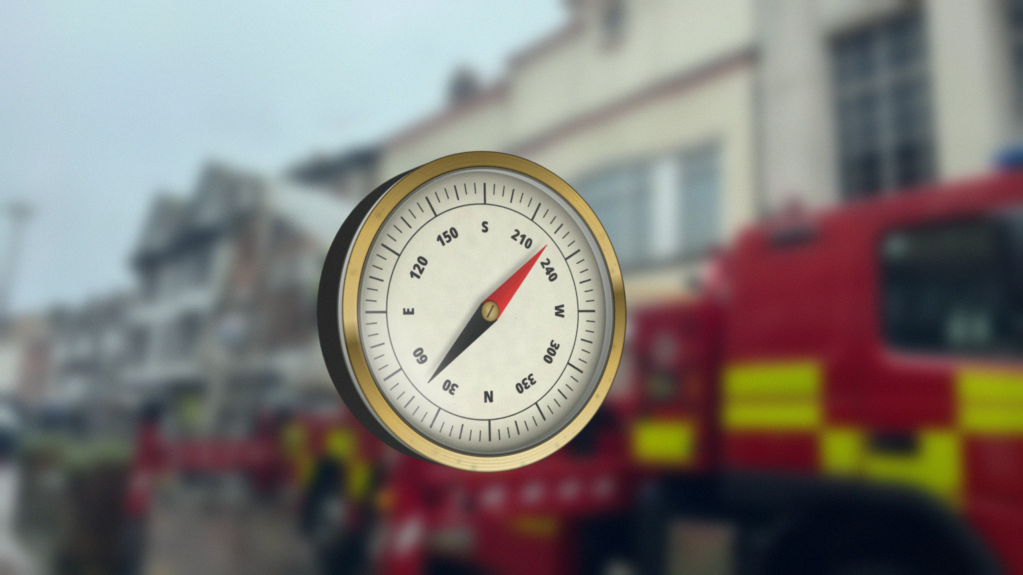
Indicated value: 225 °
